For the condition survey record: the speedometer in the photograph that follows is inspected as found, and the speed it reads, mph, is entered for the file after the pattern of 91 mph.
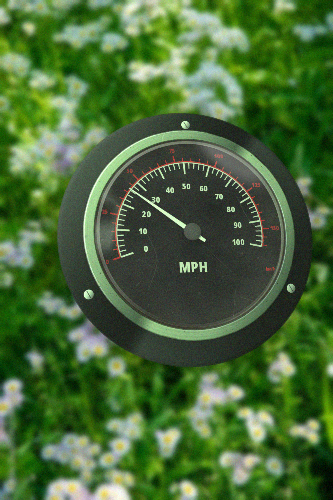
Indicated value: 26 mph
